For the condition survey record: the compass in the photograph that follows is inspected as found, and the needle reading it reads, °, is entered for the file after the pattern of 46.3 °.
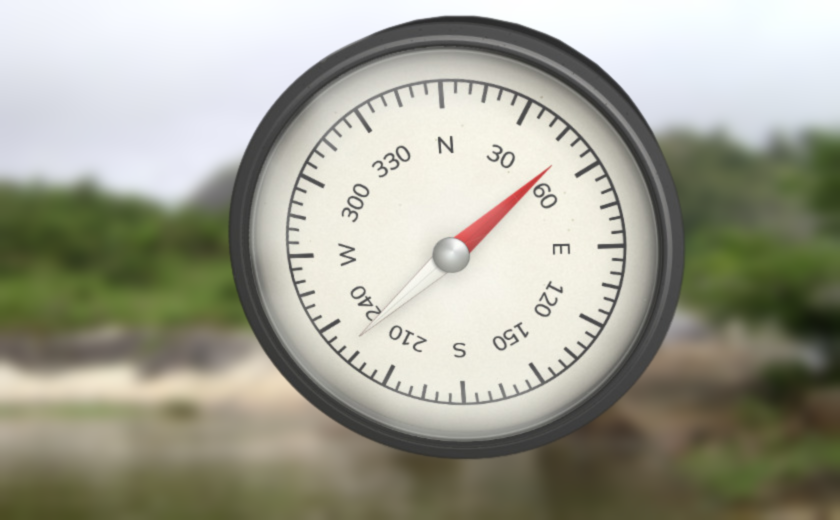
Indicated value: 50 °
